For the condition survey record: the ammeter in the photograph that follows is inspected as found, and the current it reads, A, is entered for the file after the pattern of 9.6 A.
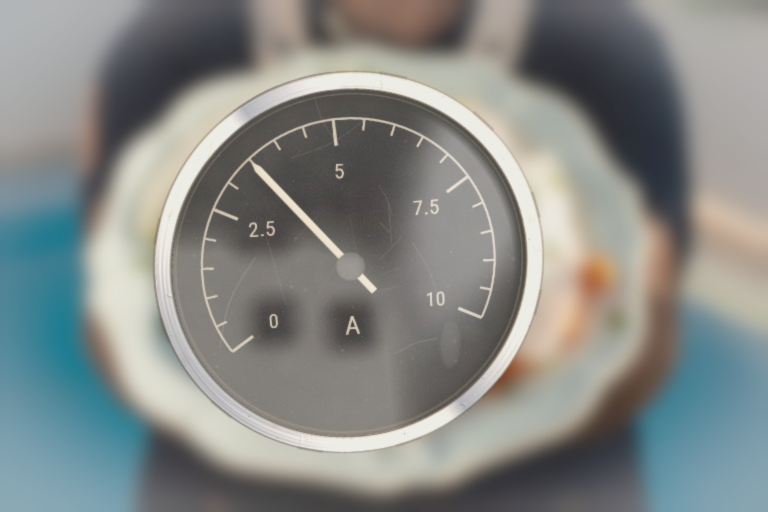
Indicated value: 3.5 A
